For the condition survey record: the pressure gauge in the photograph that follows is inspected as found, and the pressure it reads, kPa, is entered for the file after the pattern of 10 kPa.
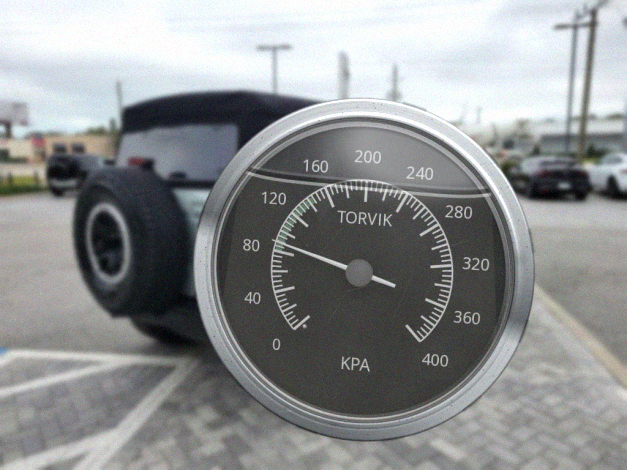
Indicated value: 90 kPa
